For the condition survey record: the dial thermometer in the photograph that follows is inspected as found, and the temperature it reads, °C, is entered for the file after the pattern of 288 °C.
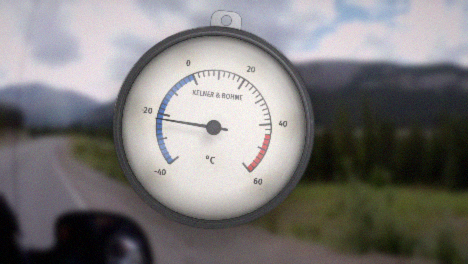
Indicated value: -22 °C
